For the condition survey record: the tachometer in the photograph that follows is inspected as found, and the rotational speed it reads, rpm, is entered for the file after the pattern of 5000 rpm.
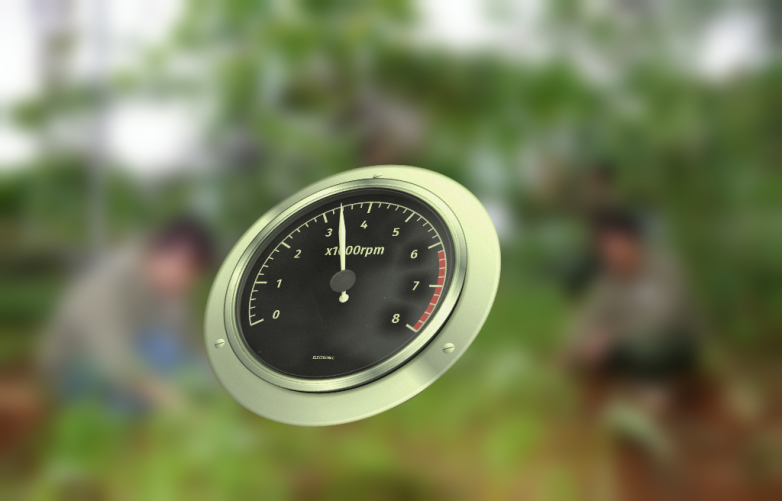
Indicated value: 3400 rpm
